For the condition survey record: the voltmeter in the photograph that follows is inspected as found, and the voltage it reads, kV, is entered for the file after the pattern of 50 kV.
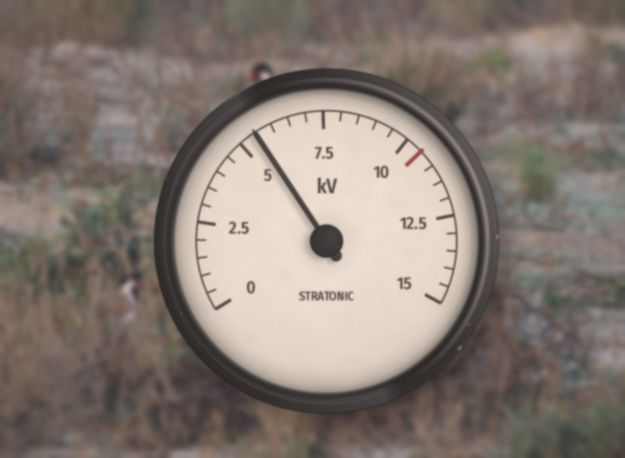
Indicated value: 5.5 kV
